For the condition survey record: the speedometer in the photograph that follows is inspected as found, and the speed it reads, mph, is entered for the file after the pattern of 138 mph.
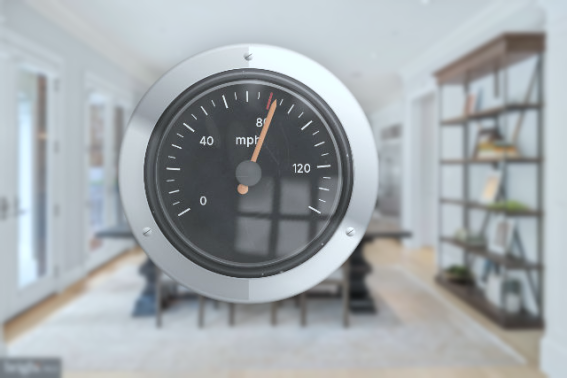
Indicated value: 82.5 mph
